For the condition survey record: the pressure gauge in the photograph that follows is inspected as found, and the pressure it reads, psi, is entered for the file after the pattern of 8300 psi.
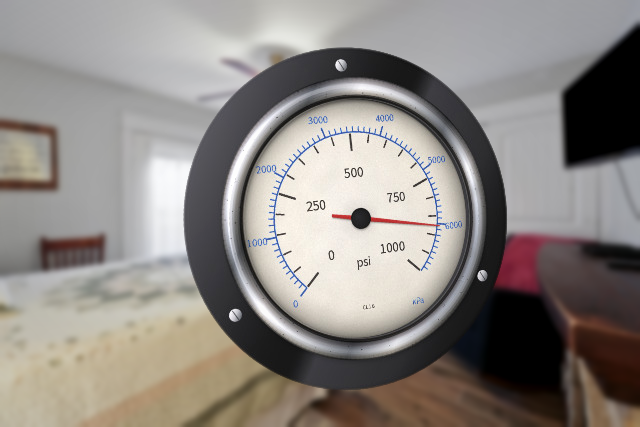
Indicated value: 875 psi
